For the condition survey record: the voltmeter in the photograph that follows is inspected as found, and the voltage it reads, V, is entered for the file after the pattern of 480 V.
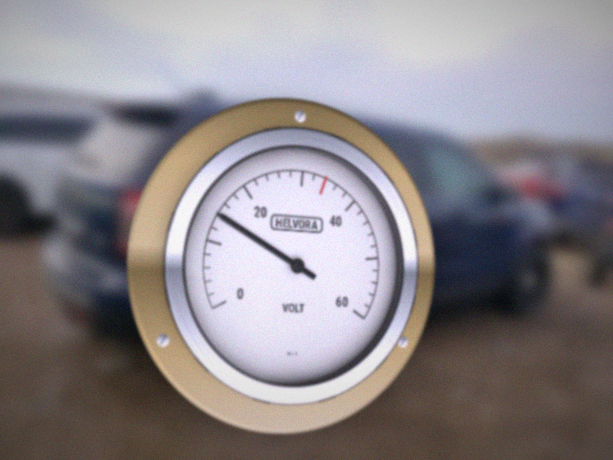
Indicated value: 14 V
